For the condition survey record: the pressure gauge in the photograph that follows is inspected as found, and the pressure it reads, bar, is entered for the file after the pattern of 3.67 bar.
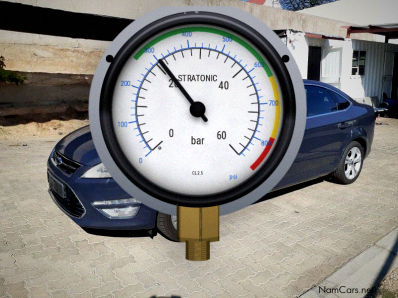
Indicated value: 21 bar
